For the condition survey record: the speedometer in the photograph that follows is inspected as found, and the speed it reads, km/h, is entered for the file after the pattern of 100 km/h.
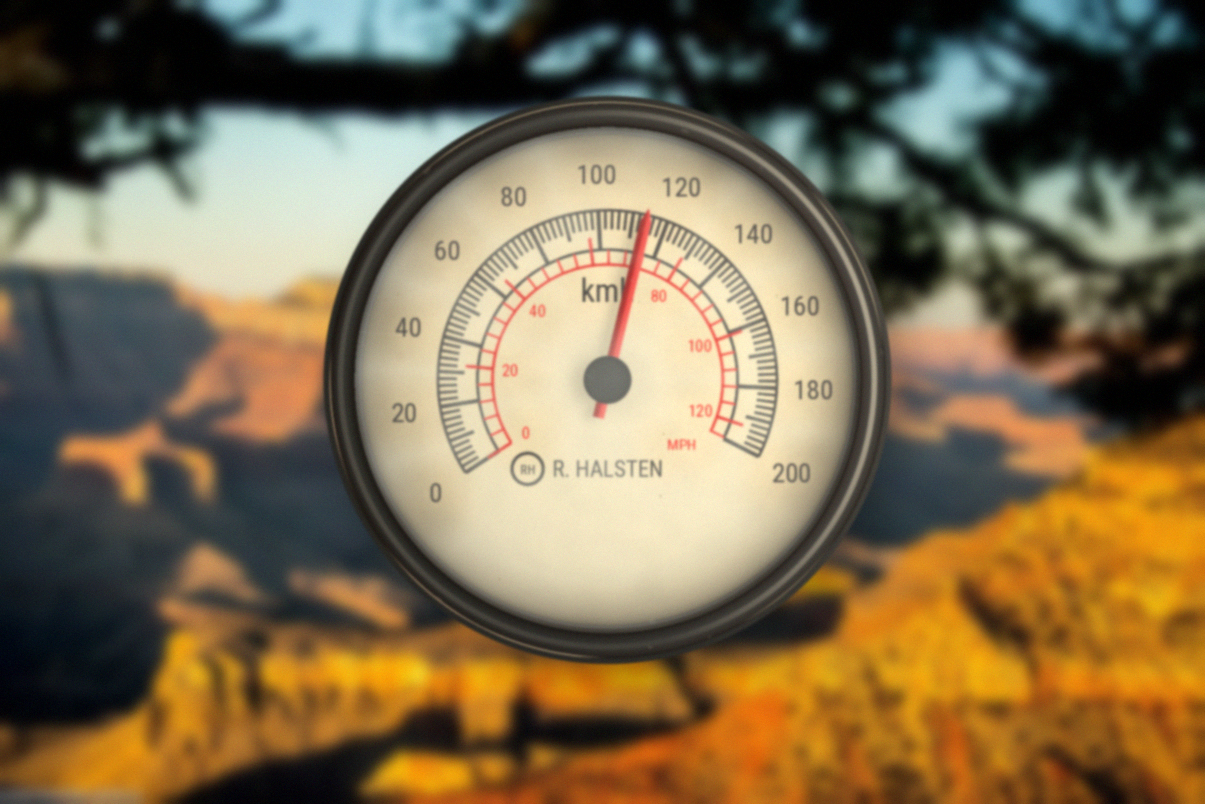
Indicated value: 114 km/h
